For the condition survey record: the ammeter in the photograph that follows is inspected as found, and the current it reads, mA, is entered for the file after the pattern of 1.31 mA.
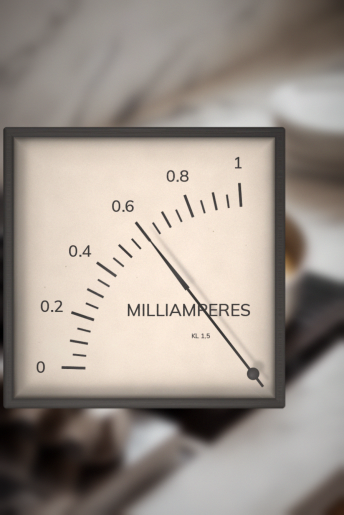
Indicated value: 0.6 mA
